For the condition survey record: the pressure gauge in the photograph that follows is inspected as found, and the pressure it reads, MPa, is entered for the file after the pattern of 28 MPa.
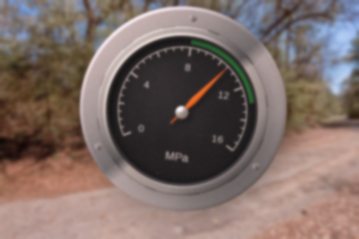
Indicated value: 10.5 MPa
